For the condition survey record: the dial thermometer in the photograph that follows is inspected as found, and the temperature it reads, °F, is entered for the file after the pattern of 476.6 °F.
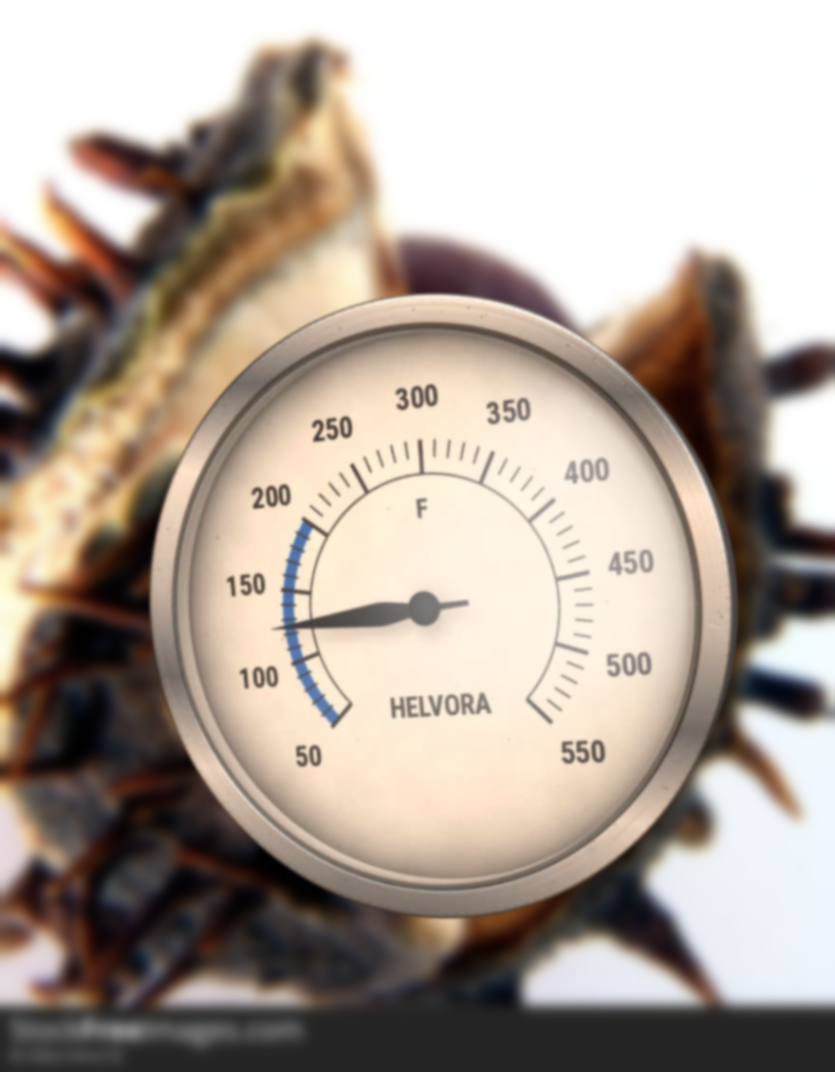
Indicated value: 125 °F
